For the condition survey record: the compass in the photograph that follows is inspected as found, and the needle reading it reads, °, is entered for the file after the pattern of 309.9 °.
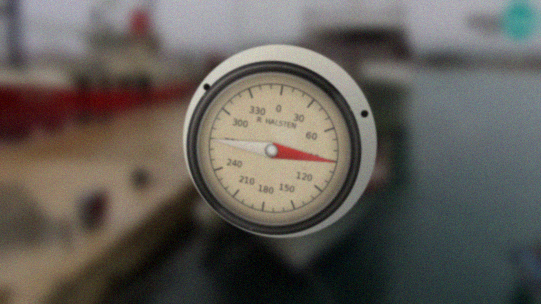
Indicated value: 90 °
